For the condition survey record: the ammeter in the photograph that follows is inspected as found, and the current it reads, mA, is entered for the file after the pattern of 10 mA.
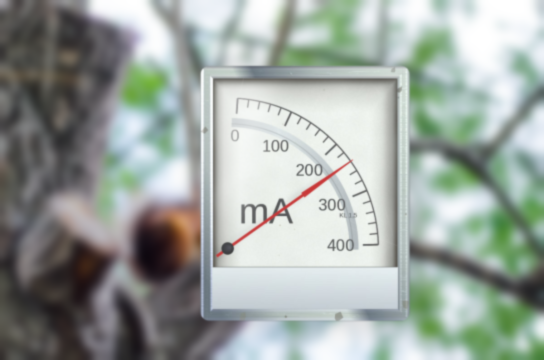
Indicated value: 240 mA
